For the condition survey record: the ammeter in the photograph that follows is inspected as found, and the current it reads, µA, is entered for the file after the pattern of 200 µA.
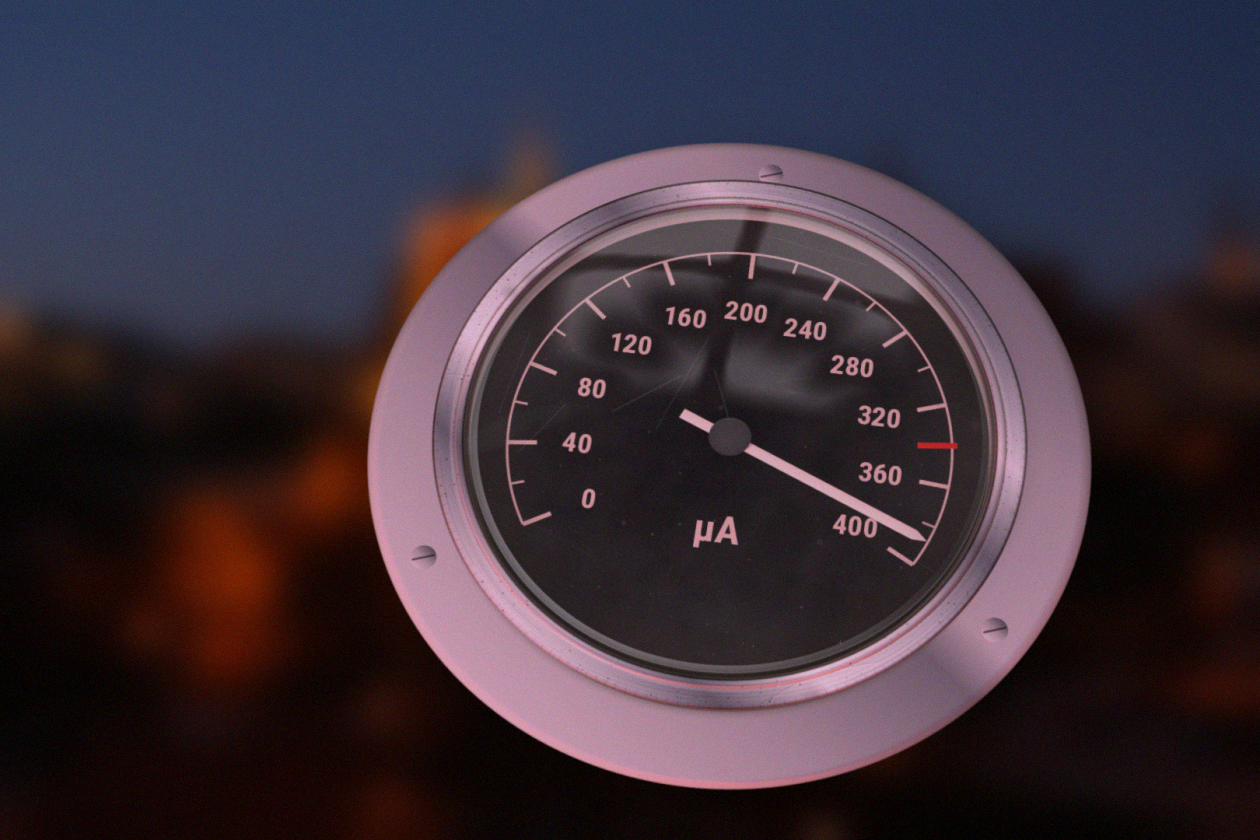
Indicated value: 390 µA
